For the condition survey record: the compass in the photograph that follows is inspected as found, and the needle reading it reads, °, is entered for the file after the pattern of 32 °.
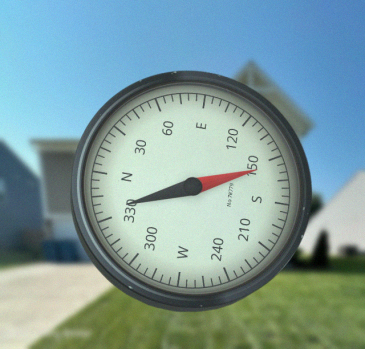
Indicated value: 155 °
